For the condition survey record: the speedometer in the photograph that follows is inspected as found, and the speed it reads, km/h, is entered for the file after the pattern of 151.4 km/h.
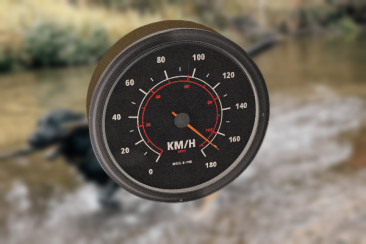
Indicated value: 170 km/h
